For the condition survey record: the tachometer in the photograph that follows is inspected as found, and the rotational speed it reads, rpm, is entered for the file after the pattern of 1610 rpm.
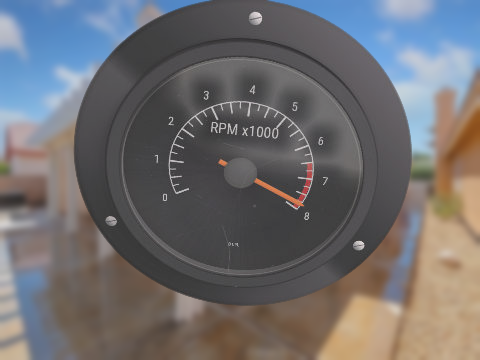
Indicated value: 7750 rpm
